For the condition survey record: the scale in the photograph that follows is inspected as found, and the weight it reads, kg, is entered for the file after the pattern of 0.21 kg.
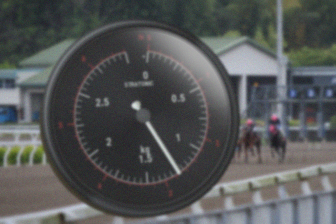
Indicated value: 1.25 kg
